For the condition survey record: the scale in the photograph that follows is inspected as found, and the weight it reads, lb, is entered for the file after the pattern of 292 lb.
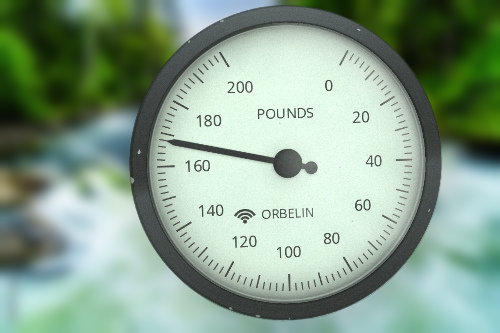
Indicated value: 168 lb
